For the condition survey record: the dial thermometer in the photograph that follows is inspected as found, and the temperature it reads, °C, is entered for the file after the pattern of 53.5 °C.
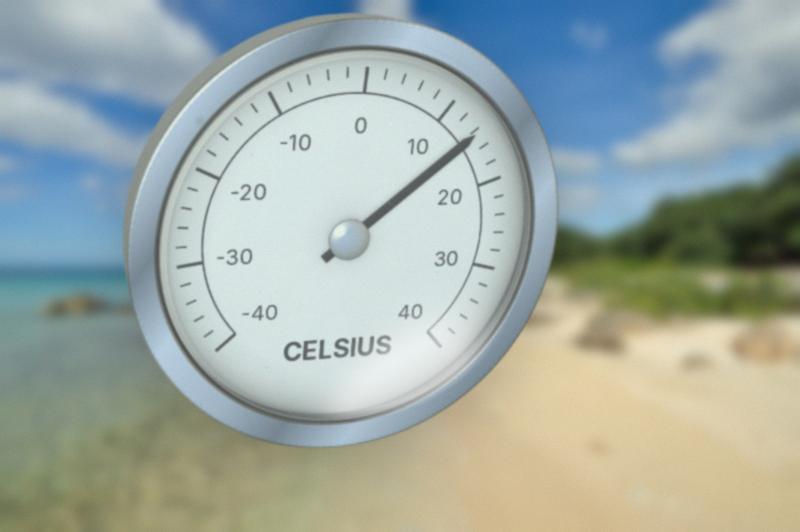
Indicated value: 14 °C
